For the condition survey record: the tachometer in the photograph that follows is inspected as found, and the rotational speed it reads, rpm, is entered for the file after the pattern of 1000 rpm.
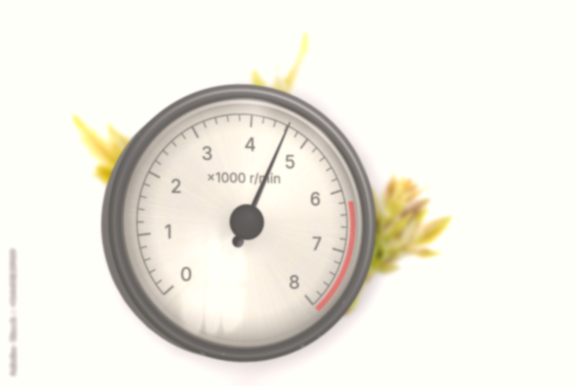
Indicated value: 4600 rpm
